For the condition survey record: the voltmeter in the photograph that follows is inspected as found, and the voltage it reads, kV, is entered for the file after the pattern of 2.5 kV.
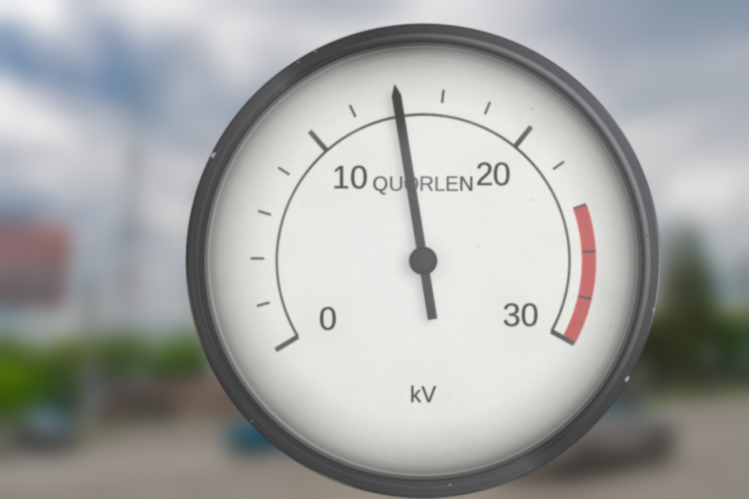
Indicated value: 14 kV
